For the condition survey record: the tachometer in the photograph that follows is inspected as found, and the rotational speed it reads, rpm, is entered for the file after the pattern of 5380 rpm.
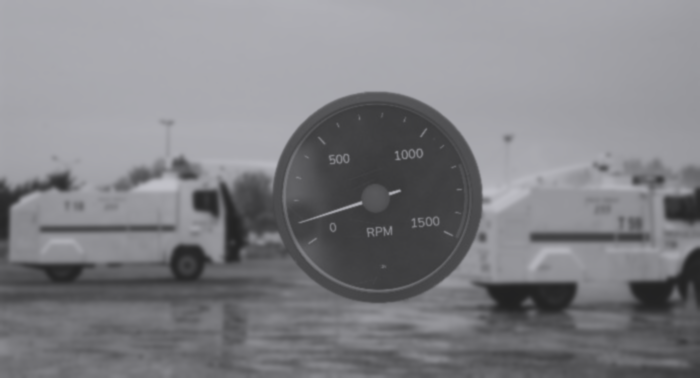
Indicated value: 100 rpm
